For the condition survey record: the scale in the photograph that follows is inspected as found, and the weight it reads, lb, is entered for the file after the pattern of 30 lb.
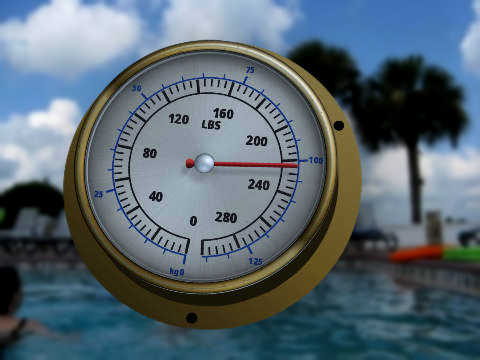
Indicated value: 224 lb
